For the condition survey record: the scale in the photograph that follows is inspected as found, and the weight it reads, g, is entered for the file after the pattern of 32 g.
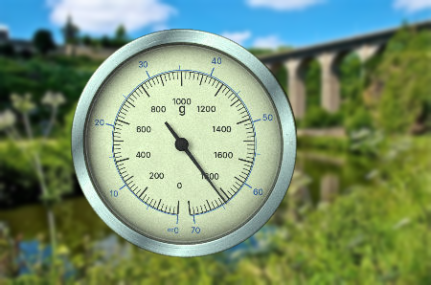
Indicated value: 1820 g
